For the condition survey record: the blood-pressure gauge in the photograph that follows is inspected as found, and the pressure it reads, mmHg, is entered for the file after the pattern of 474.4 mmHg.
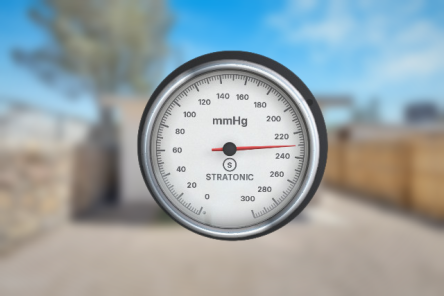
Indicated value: 230 mmHg
